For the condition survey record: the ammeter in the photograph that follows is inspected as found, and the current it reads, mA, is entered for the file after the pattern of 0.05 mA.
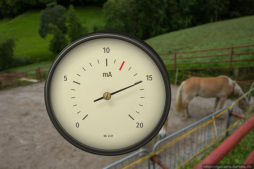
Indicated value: 15 mA
